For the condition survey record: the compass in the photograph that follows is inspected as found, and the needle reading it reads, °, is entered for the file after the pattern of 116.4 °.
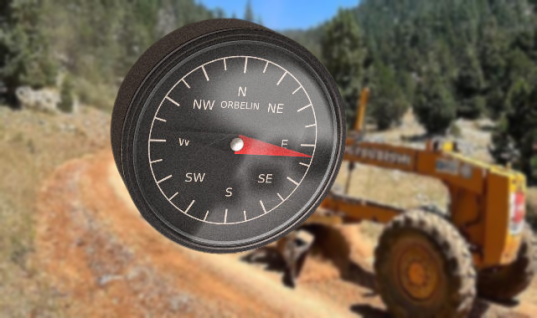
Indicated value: 97.5 °
